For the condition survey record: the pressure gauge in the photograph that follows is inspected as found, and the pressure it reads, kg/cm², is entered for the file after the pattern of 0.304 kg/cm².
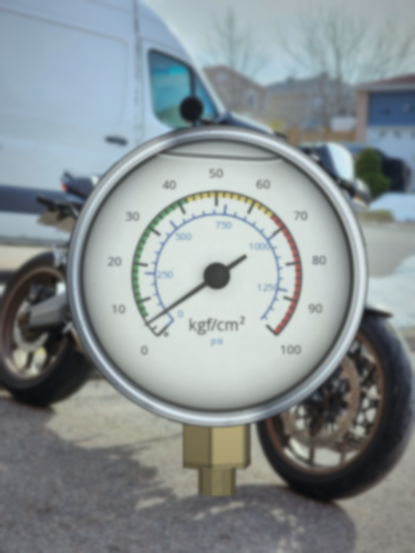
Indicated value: 4 kg/cm²
